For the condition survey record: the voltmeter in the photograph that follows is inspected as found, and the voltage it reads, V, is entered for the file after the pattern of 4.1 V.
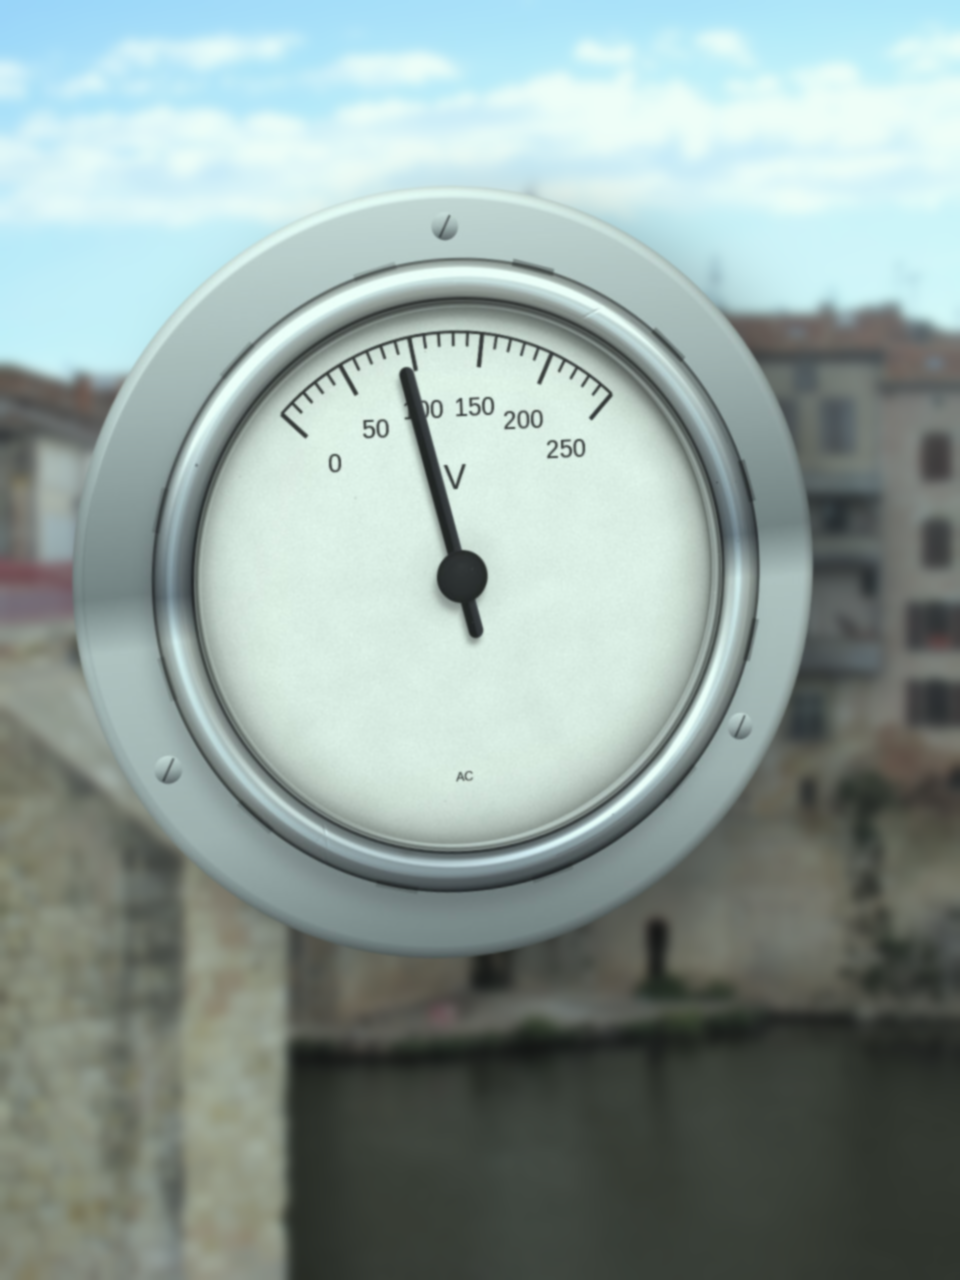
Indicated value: 90 V
